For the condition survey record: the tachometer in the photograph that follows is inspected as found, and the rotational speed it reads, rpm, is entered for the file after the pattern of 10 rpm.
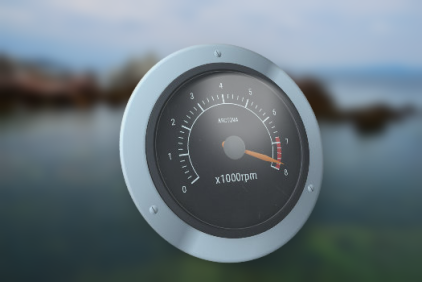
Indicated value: 7800 rpm
